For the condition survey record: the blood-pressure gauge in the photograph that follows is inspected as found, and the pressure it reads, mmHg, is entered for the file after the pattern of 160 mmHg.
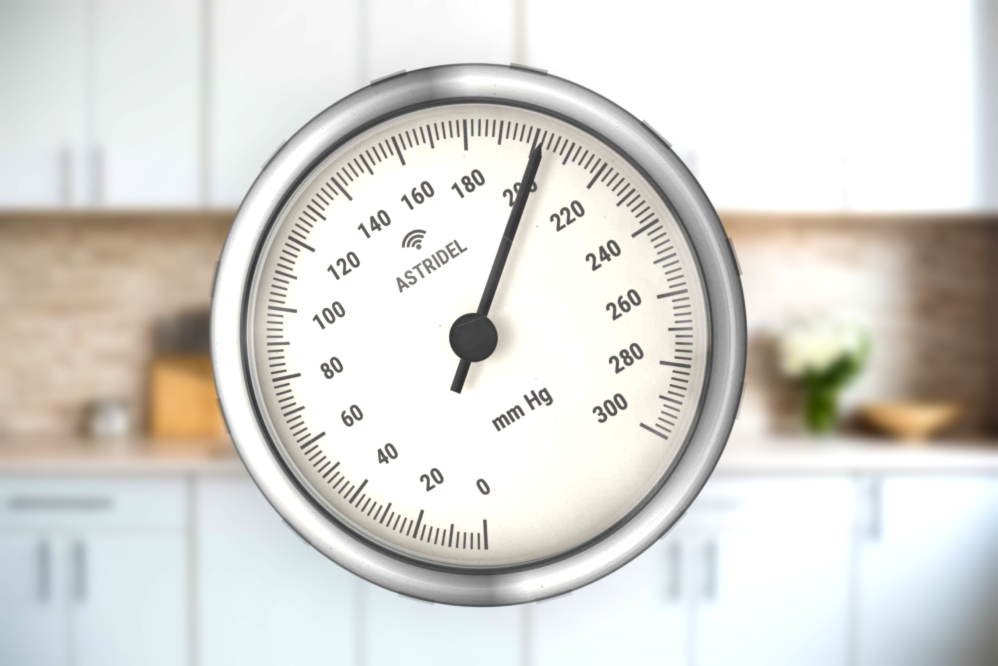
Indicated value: 202 mmHg
